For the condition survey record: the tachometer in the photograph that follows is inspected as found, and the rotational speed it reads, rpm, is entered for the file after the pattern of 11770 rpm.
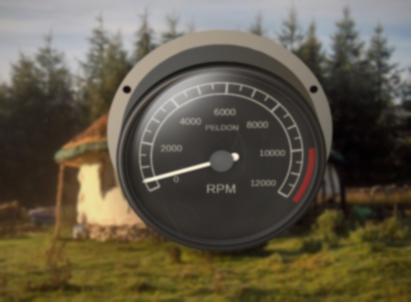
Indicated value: 500 rpm
